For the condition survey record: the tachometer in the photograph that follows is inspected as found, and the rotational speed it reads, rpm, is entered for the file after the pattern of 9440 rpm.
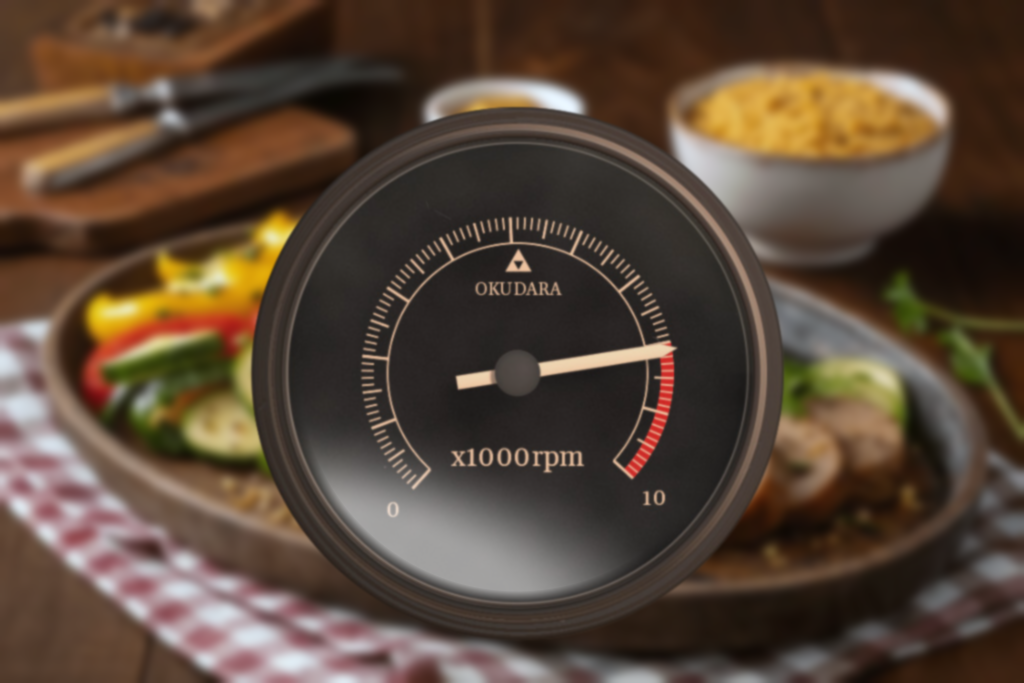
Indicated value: 8100 rpm
